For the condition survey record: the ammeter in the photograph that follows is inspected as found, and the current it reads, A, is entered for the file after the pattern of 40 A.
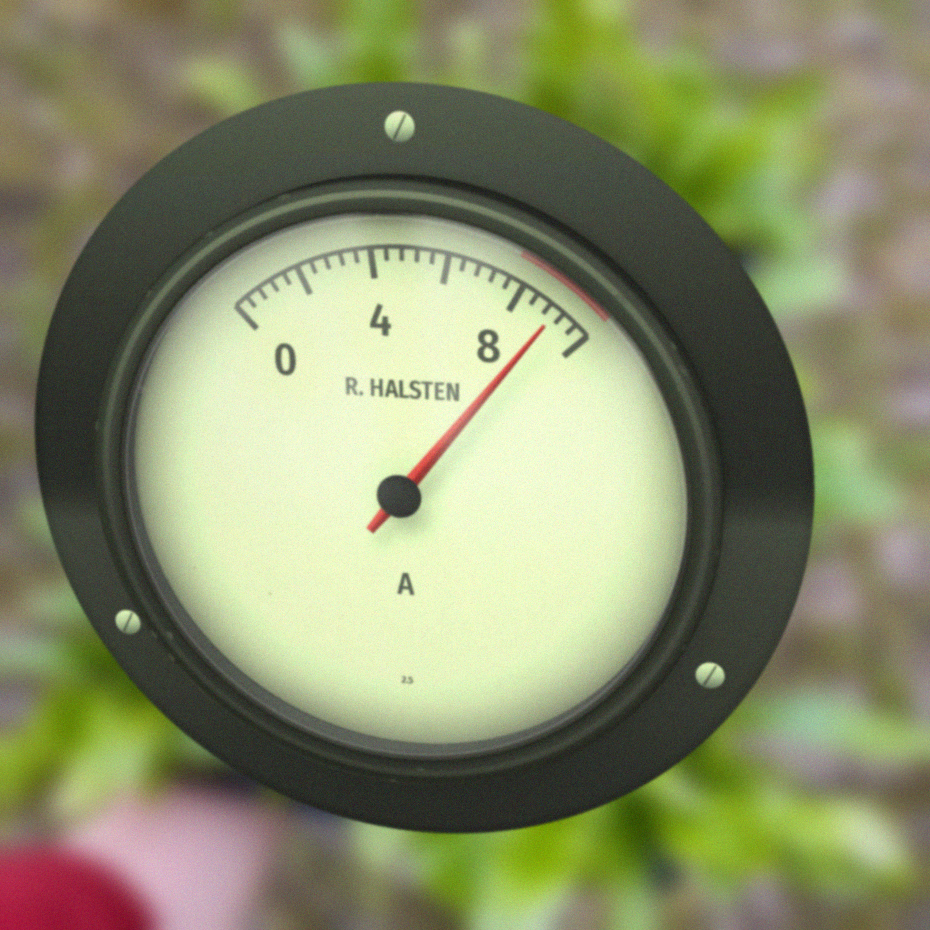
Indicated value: 9 A
